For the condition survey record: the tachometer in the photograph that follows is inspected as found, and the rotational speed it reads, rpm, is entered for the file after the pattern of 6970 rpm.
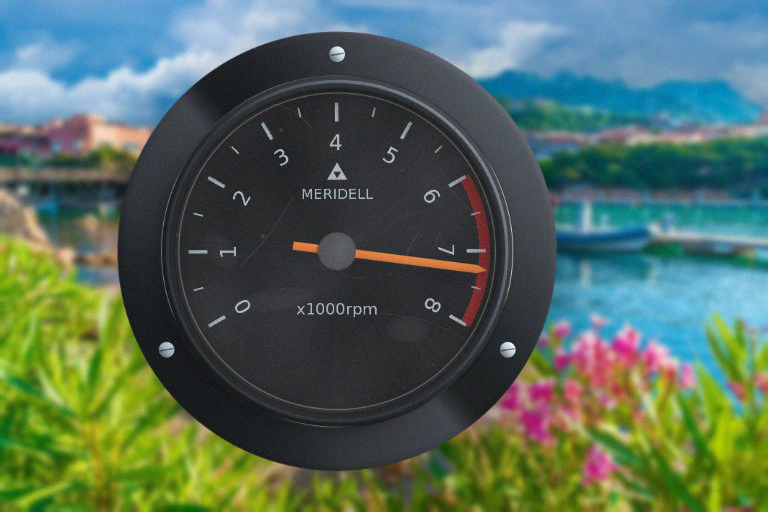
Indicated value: 7250 rpm
